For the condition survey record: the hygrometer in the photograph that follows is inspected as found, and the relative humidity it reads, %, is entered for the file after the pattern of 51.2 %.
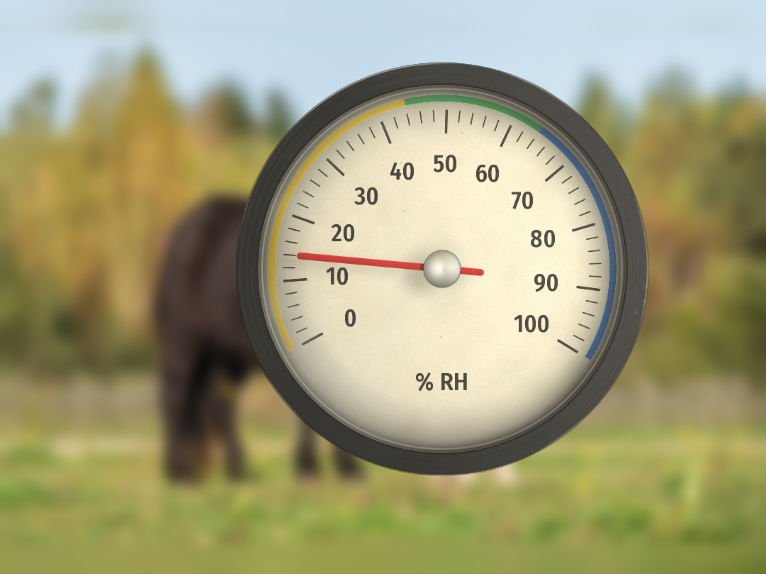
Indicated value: 14 %
